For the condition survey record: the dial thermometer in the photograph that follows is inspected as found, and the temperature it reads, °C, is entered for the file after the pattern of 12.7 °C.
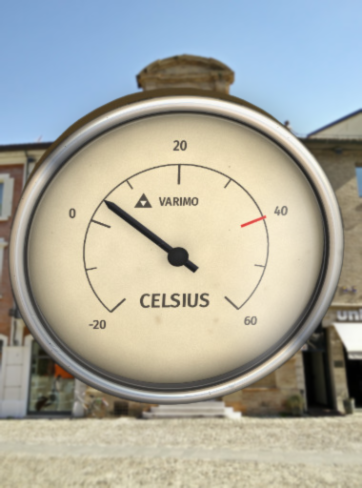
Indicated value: 5 °C
